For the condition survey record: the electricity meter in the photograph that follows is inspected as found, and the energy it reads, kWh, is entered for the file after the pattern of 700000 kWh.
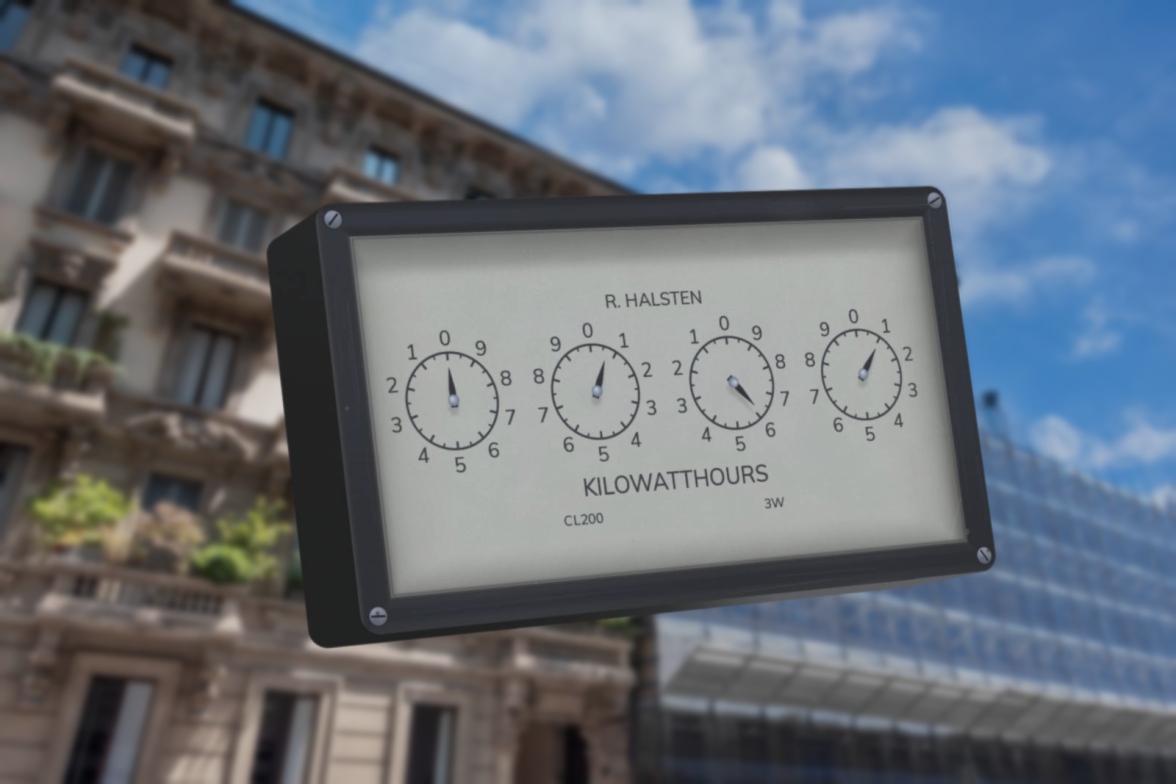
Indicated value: 61 kWh
